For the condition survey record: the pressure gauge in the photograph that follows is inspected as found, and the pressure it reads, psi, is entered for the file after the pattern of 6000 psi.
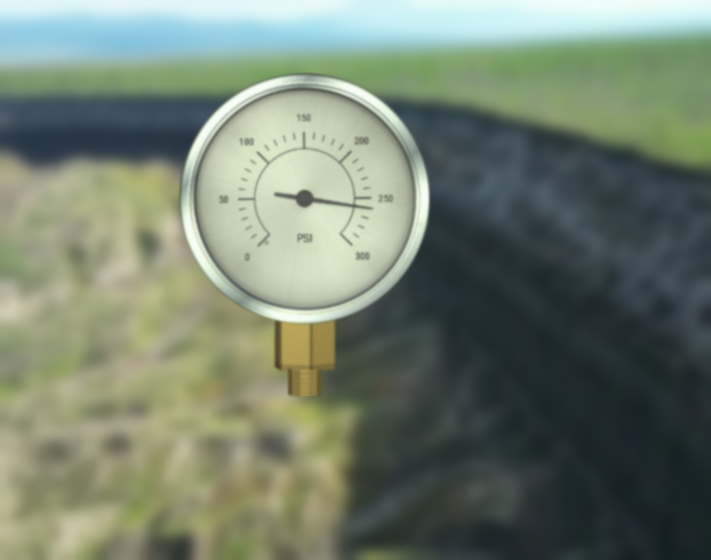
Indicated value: 260 psi
